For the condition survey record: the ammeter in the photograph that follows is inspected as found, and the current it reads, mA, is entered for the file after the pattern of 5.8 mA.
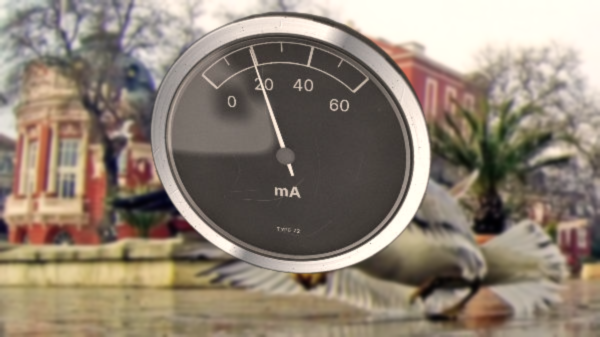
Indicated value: 20 mA
